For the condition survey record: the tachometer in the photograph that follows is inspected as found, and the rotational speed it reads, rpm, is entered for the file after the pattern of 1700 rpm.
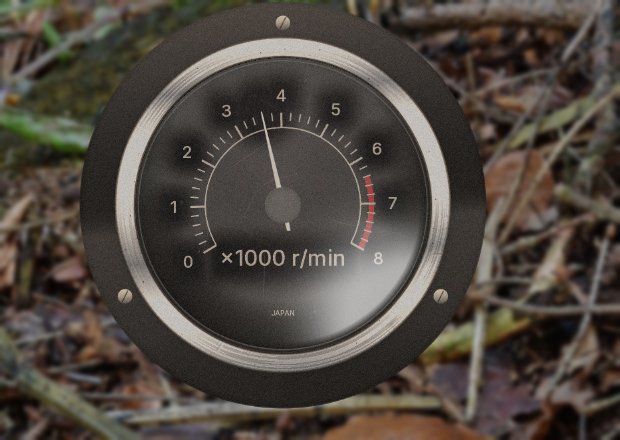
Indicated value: 3600 rpm
